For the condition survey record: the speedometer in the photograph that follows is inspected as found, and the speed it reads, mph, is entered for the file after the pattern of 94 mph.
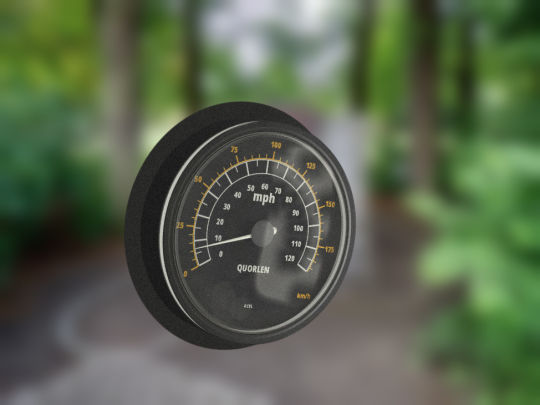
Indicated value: 7.5 mph
